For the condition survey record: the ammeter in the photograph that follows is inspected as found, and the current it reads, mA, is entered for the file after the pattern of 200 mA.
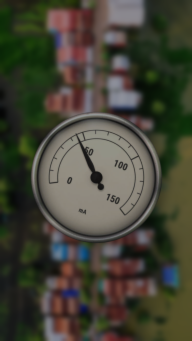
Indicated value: 45 mA
